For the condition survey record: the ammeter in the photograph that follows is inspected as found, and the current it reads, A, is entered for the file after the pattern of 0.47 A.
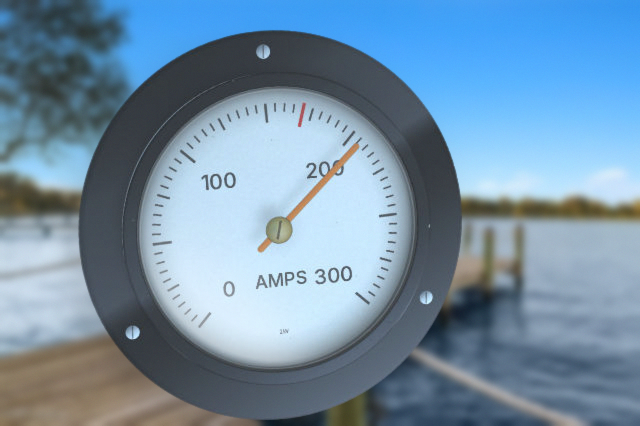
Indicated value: 205 A
